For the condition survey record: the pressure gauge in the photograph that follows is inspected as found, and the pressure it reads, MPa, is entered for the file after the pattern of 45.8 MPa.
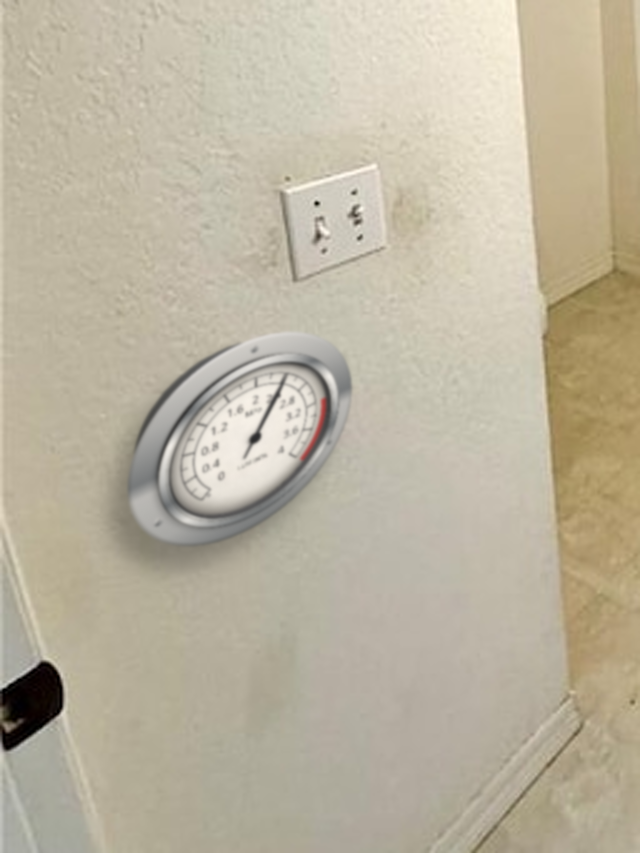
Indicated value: 2.4 MPa
